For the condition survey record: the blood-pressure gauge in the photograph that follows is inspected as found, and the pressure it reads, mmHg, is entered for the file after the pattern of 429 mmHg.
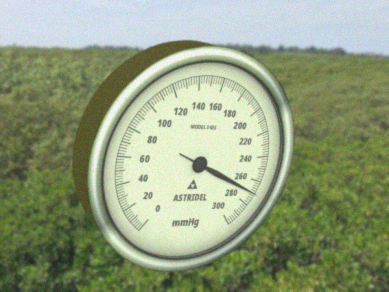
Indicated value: 270 mmHg
